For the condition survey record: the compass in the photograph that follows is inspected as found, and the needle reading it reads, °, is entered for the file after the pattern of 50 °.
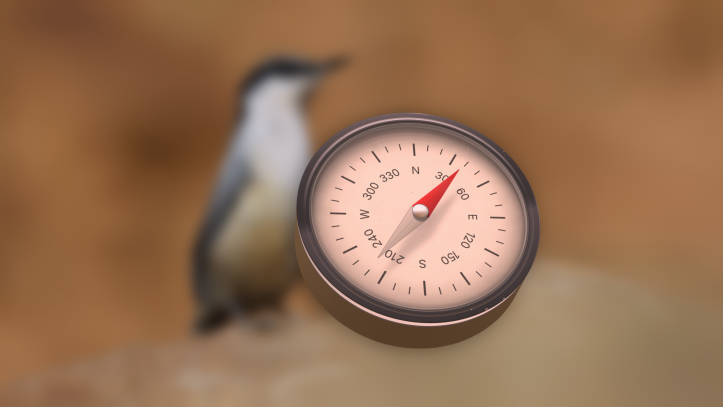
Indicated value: 40 °
